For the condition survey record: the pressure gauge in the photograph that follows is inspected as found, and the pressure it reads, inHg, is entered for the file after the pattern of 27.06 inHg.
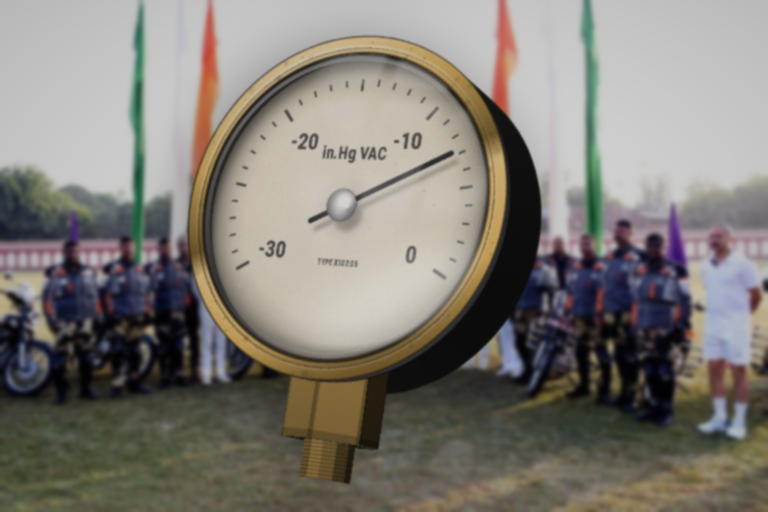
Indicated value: -7 inHg
